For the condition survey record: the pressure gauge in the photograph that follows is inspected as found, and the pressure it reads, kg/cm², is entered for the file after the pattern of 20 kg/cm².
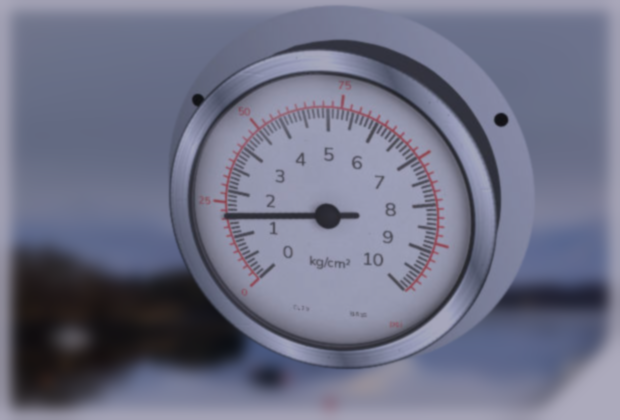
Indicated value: 1.5 kg/cm²
